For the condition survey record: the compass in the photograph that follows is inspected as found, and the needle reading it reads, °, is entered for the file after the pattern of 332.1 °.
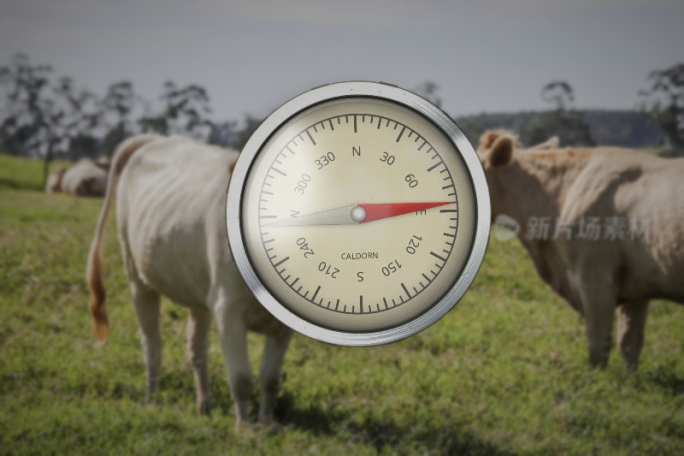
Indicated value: 85 °
